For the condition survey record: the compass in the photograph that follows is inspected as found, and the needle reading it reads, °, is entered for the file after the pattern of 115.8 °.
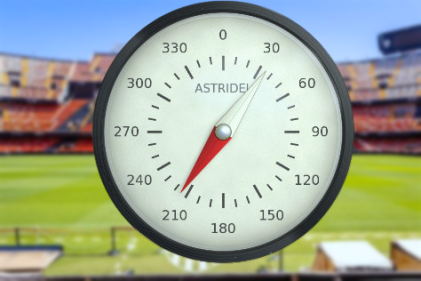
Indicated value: 215 °
